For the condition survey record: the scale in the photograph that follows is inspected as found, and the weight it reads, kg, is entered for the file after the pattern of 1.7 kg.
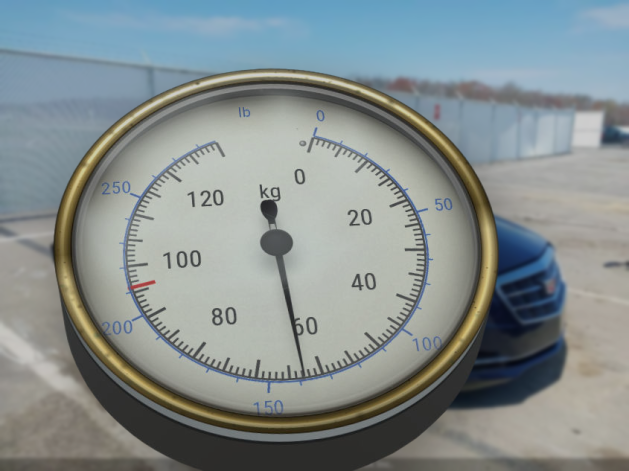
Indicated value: 63 kg
